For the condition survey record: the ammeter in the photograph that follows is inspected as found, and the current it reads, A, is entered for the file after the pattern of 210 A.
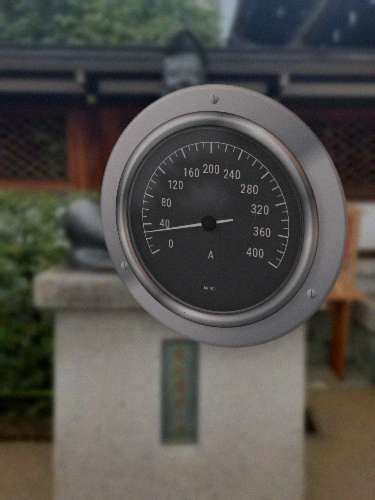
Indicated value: 30 A
